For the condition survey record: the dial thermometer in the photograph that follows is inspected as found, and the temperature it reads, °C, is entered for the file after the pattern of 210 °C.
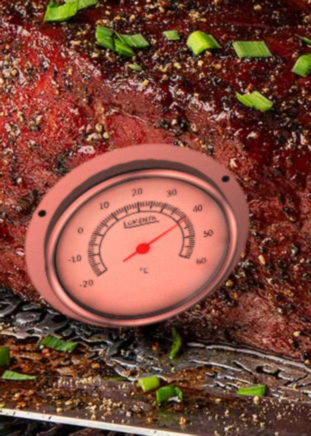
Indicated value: 40 °C
